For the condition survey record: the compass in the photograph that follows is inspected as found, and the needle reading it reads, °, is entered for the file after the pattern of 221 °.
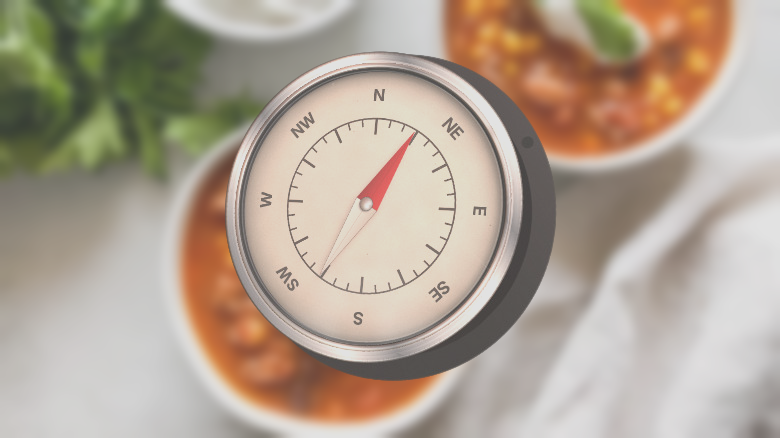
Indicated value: 30 °
